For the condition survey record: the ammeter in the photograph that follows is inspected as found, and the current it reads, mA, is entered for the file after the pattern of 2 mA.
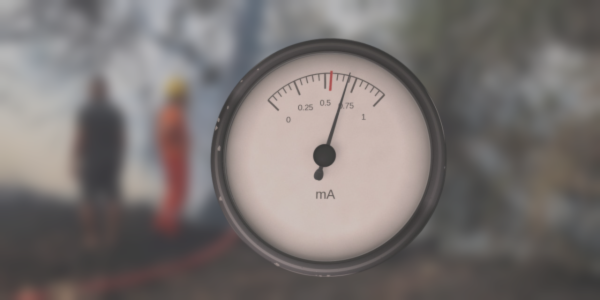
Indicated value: 0.7 mA
